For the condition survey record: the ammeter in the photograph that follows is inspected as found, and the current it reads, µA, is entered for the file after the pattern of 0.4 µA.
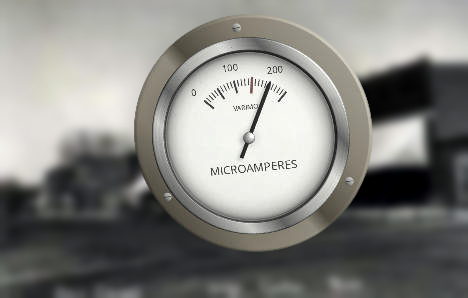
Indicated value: 200 µA
